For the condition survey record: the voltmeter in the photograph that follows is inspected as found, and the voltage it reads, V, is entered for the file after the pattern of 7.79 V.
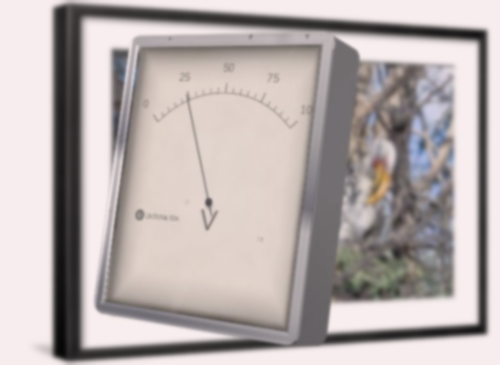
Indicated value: 25 V
